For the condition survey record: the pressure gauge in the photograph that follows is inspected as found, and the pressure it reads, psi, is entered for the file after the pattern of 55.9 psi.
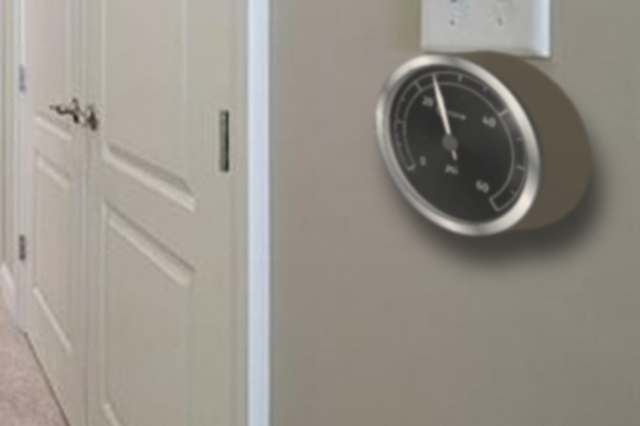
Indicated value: 25 psi
